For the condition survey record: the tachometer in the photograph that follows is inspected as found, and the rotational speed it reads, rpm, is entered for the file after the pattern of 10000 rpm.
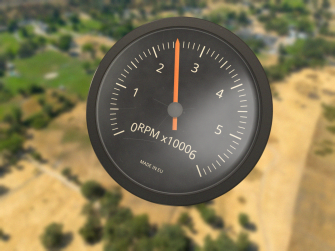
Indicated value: 2500 rpm
